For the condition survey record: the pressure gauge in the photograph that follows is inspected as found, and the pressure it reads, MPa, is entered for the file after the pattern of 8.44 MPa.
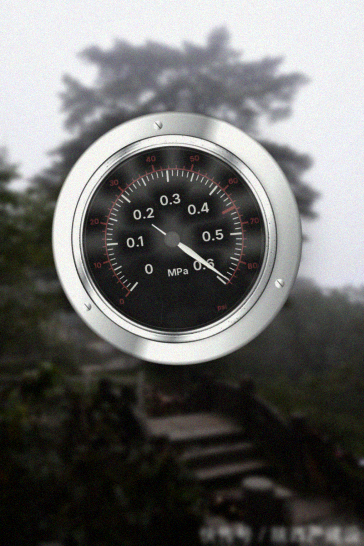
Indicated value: 0.59 MPa
